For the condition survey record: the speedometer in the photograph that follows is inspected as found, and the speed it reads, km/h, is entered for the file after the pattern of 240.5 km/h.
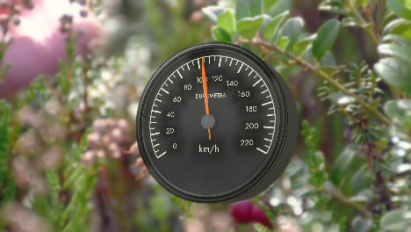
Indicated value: 105 km/h
